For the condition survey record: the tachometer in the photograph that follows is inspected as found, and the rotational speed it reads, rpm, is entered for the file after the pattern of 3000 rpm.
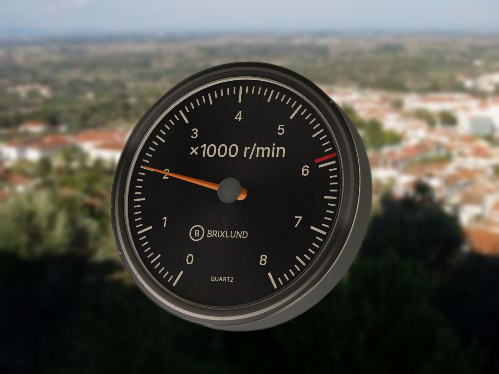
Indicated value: 2000 rpm
